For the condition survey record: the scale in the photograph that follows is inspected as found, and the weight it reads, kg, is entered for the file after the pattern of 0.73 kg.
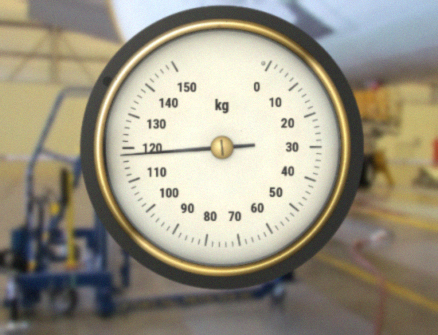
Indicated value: 118 kg
